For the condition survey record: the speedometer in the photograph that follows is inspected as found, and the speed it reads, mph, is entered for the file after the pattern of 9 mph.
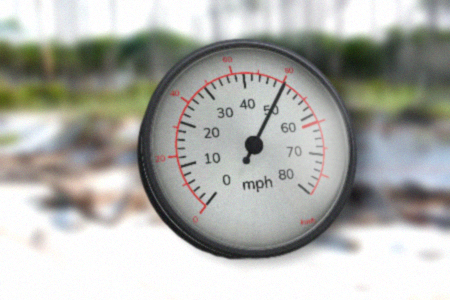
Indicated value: 50 mph
